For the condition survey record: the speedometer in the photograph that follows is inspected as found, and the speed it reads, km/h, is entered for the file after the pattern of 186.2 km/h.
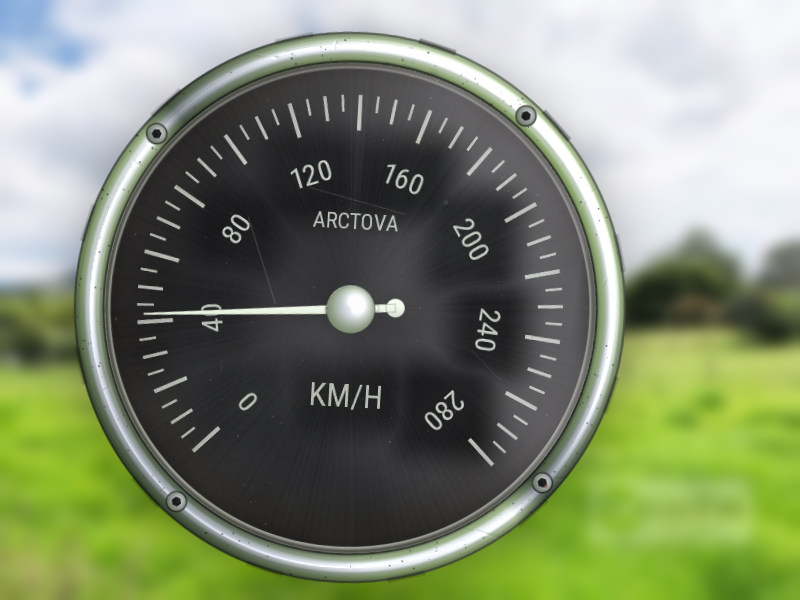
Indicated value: 42.5 km/h
